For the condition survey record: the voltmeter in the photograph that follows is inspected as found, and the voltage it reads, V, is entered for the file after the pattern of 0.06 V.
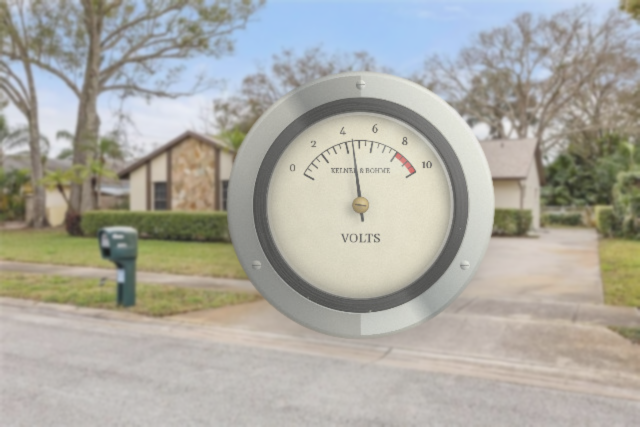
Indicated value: 4.5 V
